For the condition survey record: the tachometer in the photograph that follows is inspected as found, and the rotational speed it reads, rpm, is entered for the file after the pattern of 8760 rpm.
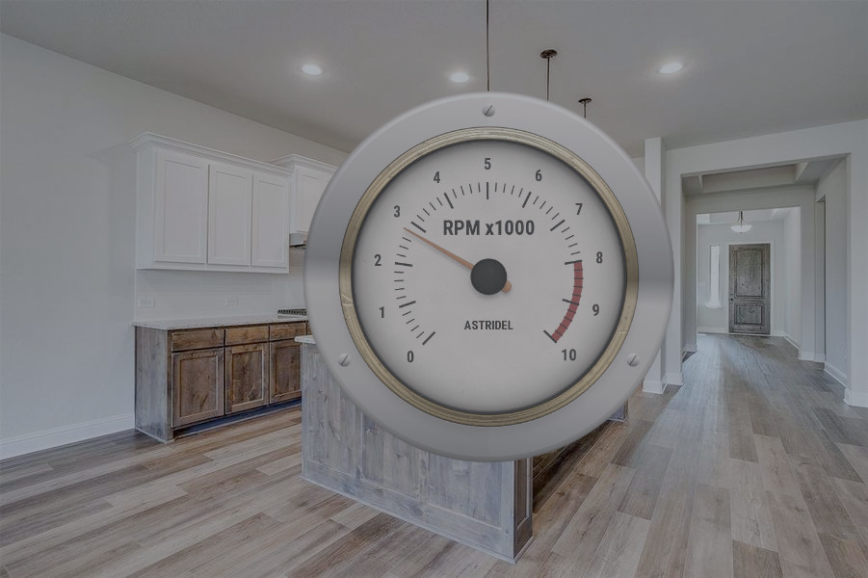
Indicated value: 2800 rpm
